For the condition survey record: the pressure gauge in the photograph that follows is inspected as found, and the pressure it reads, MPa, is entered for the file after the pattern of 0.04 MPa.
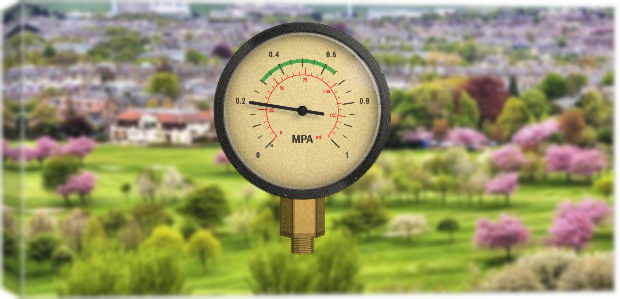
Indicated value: 0.2 MPa
